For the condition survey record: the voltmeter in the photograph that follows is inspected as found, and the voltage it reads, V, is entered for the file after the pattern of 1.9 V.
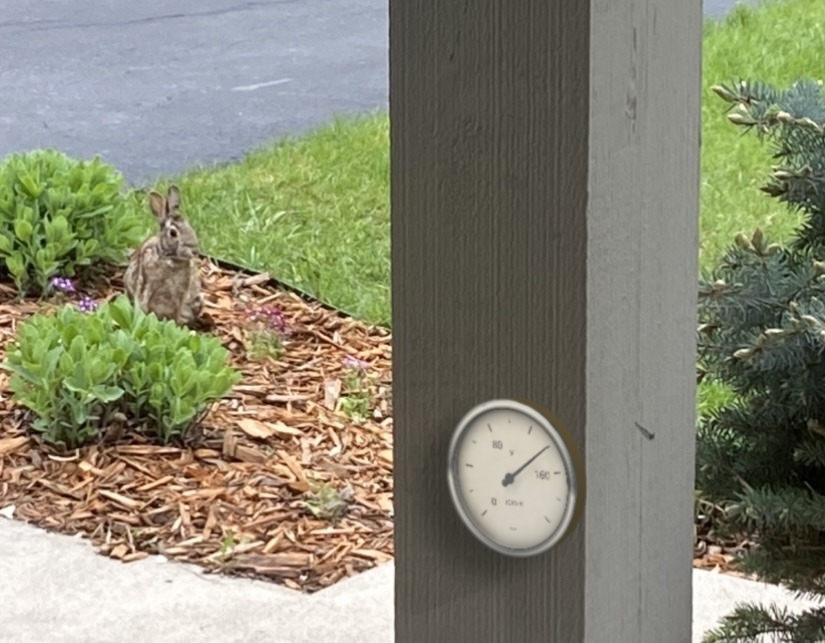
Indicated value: 140 V
